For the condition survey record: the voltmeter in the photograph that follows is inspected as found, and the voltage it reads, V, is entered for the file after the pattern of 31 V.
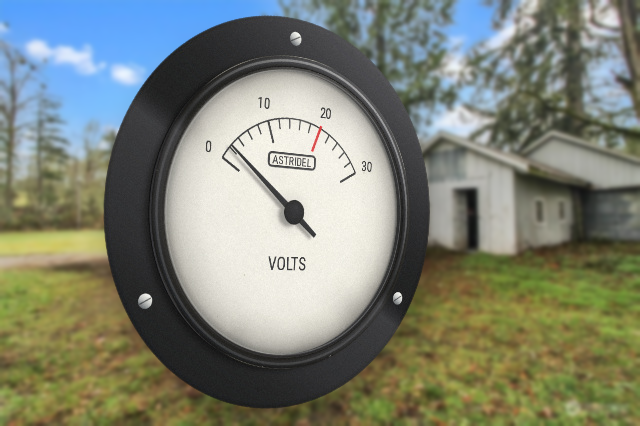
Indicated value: 2 V
